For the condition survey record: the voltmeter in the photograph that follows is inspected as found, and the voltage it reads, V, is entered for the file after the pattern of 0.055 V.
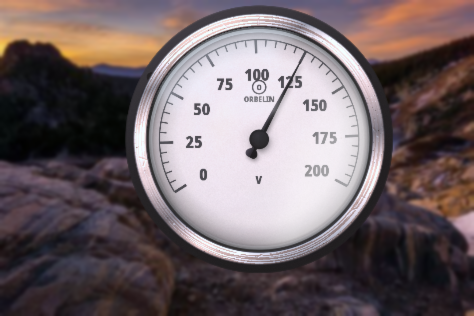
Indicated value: 125 V
